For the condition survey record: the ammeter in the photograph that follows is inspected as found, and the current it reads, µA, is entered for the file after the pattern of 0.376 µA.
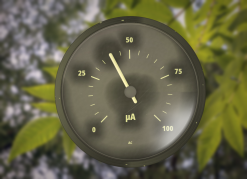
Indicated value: 40 µA
